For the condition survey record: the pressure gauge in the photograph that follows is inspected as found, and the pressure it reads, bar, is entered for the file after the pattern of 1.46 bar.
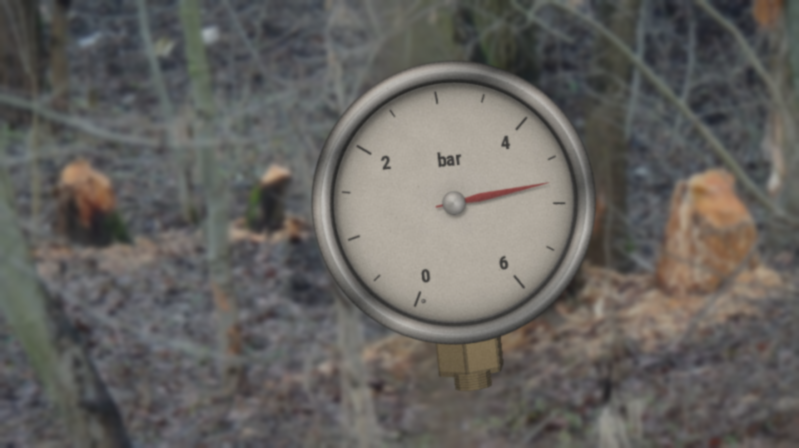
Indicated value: 4.75 bar
